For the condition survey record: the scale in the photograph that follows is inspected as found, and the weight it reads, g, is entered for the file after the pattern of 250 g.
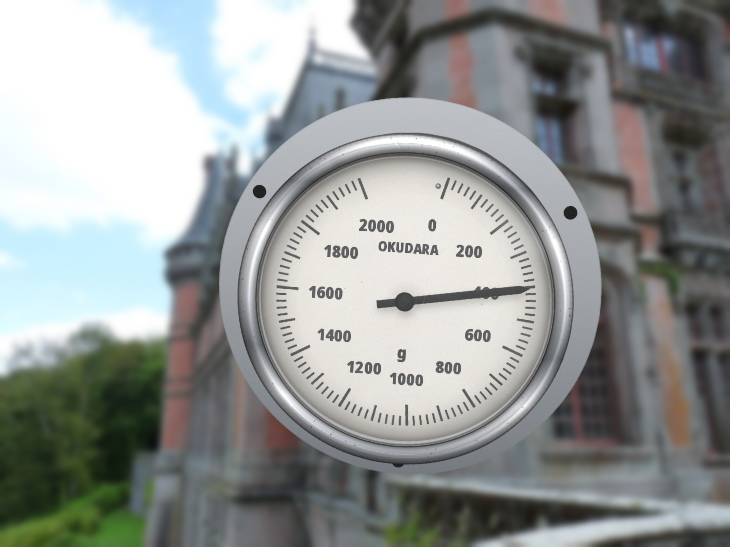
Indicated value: 400 g
